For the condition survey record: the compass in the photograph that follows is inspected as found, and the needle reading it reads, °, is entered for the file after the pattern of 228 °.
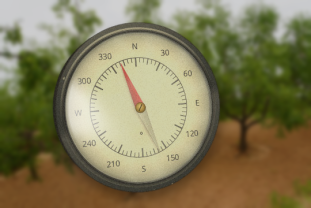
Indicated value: 340 °
